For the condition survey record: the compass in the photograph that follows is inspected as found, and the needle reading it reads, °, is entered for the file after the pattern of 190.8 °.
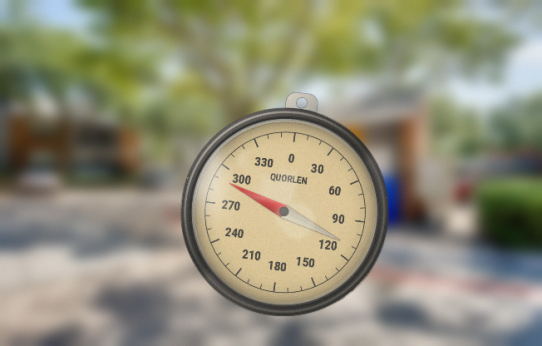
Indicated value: 290 °
